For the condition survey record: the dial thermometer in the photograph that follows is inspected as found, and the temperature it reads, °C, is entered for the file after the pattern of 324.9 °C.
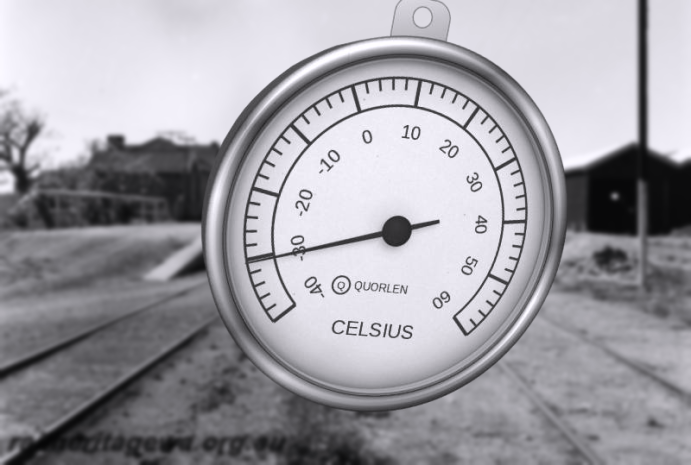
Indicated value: -30 °C
